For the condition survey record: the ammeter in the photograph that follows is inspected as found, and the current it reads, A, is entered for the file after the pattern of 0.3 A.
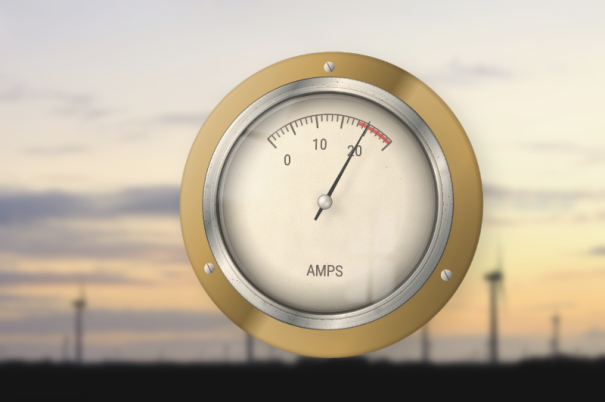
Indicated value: 20 A
